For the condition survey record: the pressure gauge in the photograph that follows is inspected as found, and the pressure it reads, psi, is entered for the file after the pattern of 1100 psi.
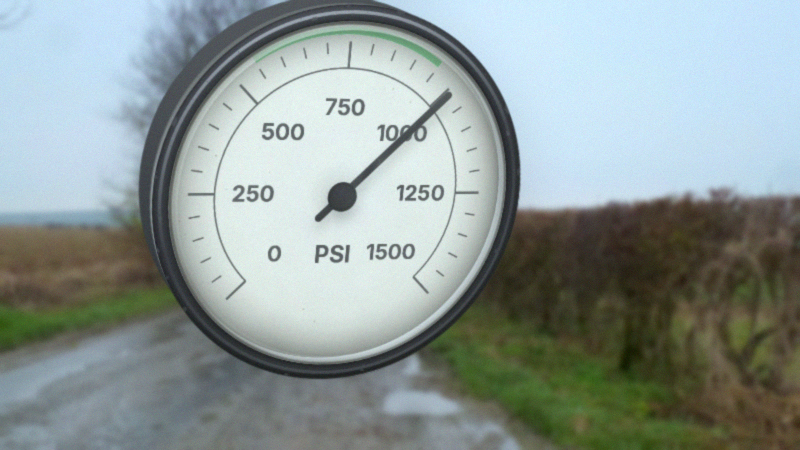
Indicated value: 1000 psi
